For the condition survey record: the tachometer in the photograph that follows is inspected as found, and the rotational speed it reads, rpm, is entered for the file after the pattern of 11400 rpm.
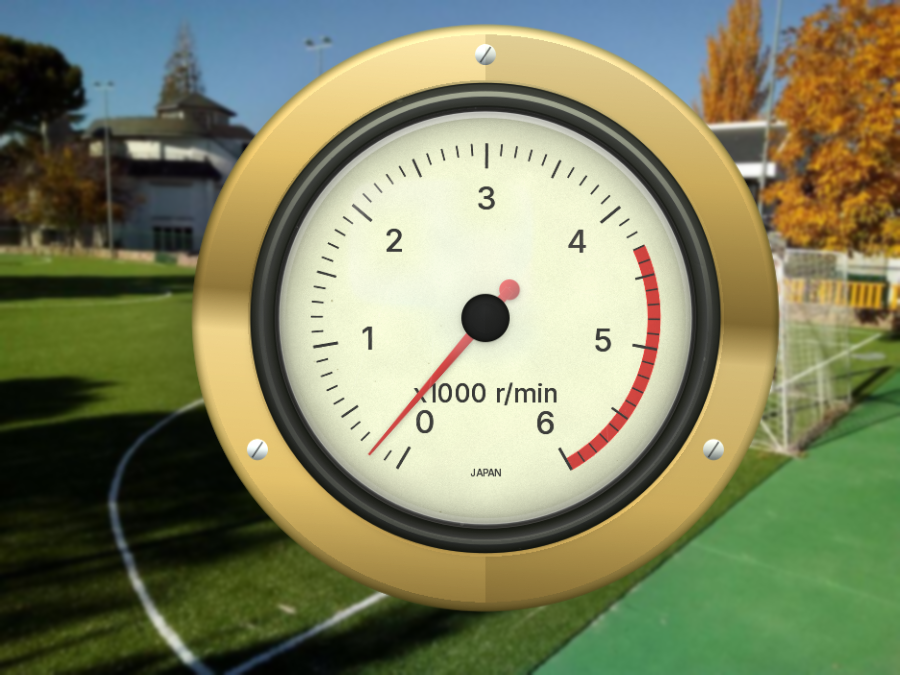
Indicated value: 200 rpm
